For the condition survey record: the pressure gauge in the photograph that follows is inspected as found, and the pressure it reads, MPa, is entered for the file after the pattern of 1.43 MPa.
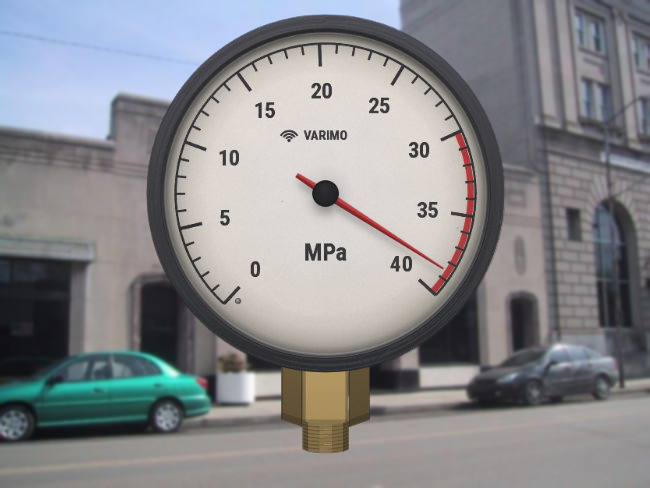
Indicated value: 38.5 MPa
